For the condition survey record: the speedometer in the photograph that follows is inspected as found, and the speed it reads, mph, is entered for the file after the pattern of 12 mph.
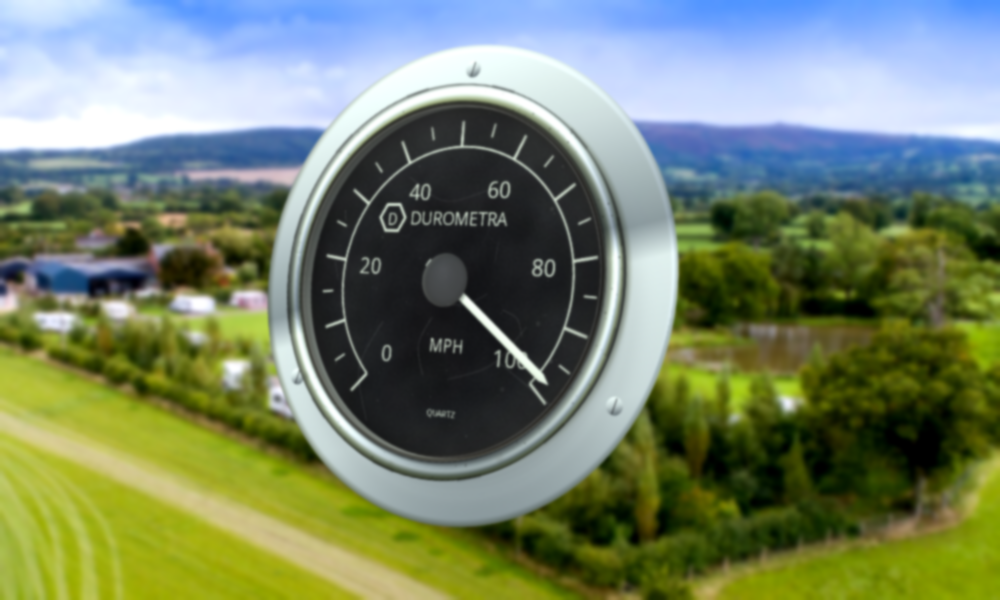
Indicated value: 97.5 mph
